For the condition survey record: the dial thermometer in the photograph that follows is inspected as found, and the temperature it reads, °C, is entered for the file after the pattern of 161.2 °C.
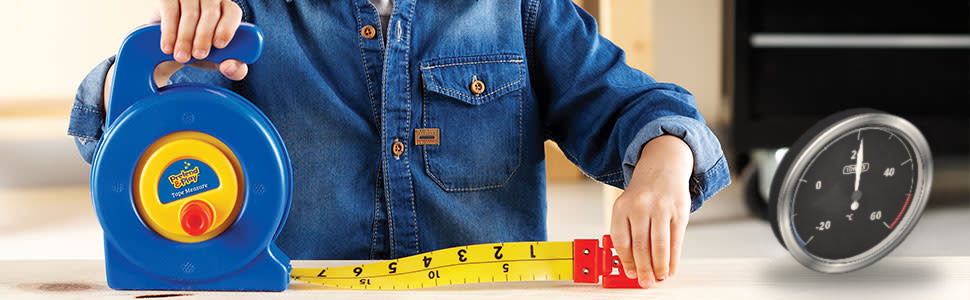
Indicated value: 20 °C
